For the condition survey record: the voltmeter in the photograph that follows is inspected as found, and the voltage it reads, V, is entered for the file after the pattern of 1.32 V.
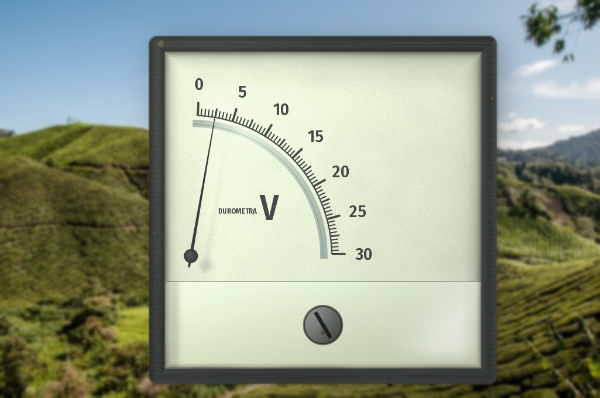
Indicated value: 2.5 V
